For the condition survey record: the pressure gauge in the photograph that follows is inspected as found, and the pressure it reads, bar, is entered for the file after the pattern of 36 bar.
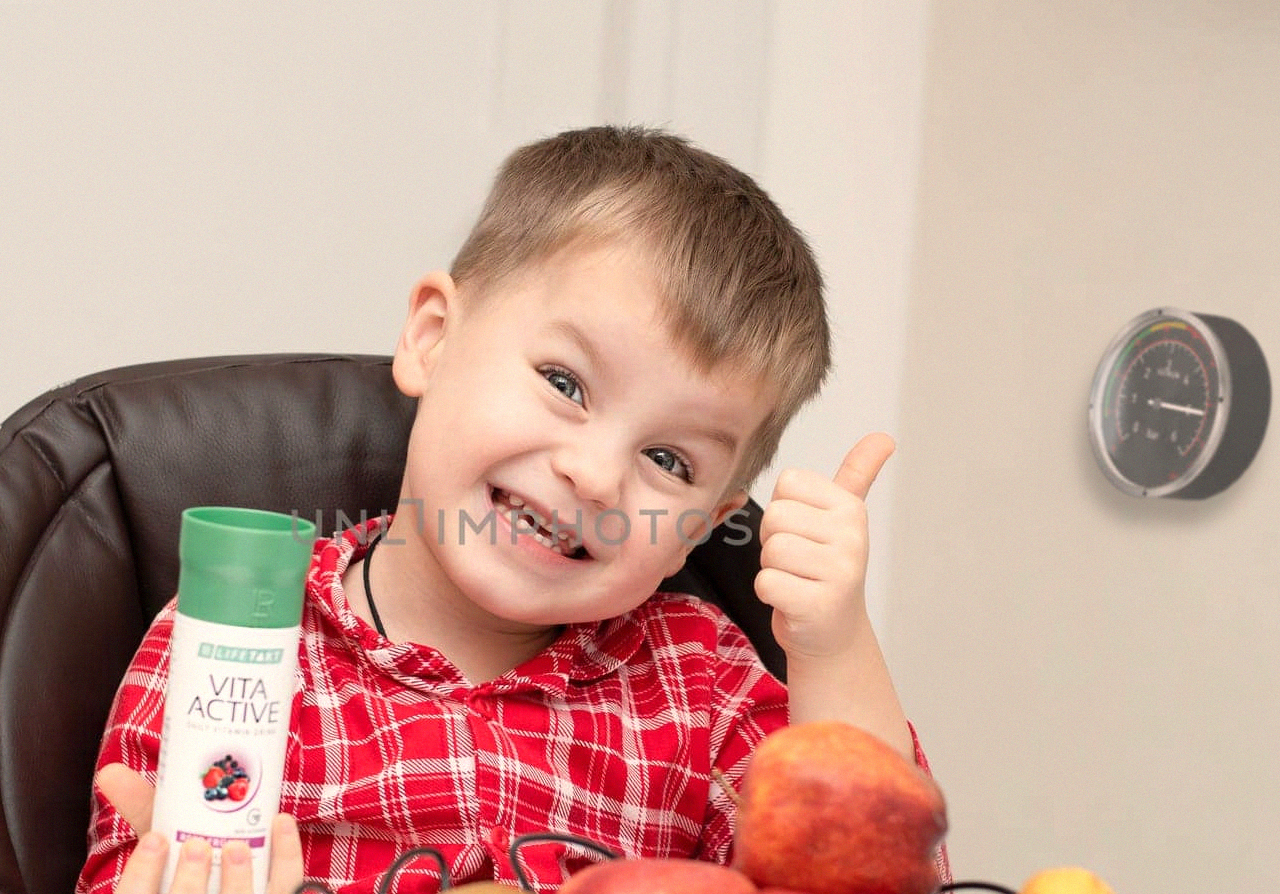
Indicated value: 5 bar
